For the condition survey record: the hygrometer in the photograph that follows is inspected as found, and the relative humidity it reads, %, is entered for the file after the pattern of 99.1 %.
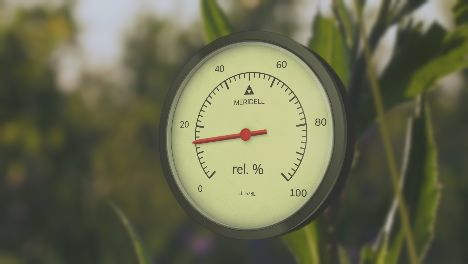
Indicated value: 14 %
